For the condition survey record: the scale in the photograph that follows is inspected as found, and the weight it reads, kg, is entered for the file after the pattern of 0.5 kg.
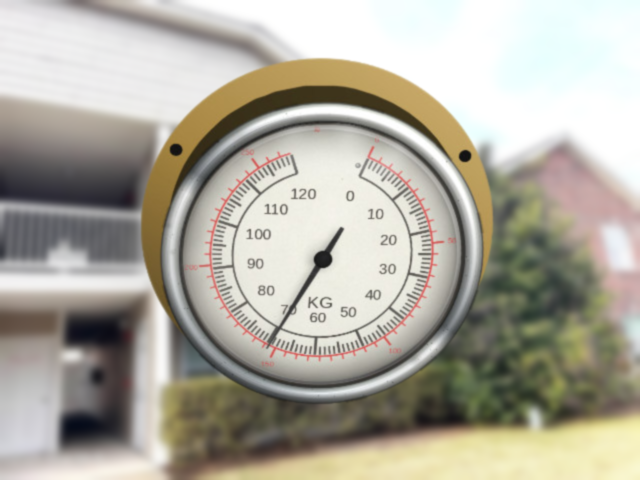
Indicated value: 70 kg
